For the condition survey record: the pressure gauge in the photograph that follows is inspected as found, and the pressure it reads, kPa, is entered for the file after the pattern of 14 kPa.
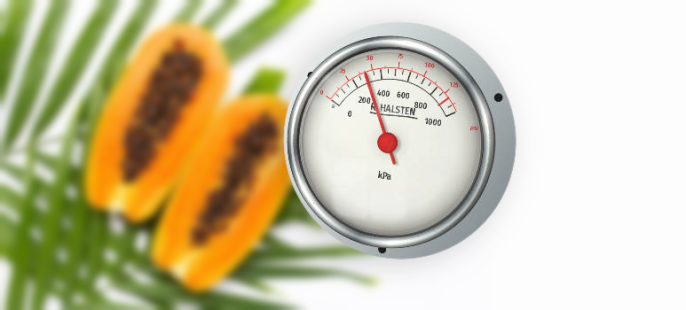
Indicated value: 300 kPa
